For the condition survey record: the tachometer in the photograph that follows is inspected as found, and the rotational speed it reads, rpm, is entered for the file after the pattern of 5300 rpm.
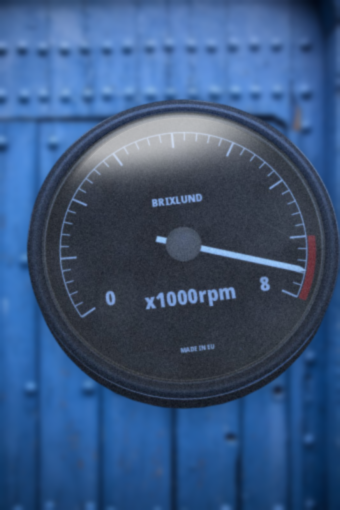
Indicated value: 7600 rpm
